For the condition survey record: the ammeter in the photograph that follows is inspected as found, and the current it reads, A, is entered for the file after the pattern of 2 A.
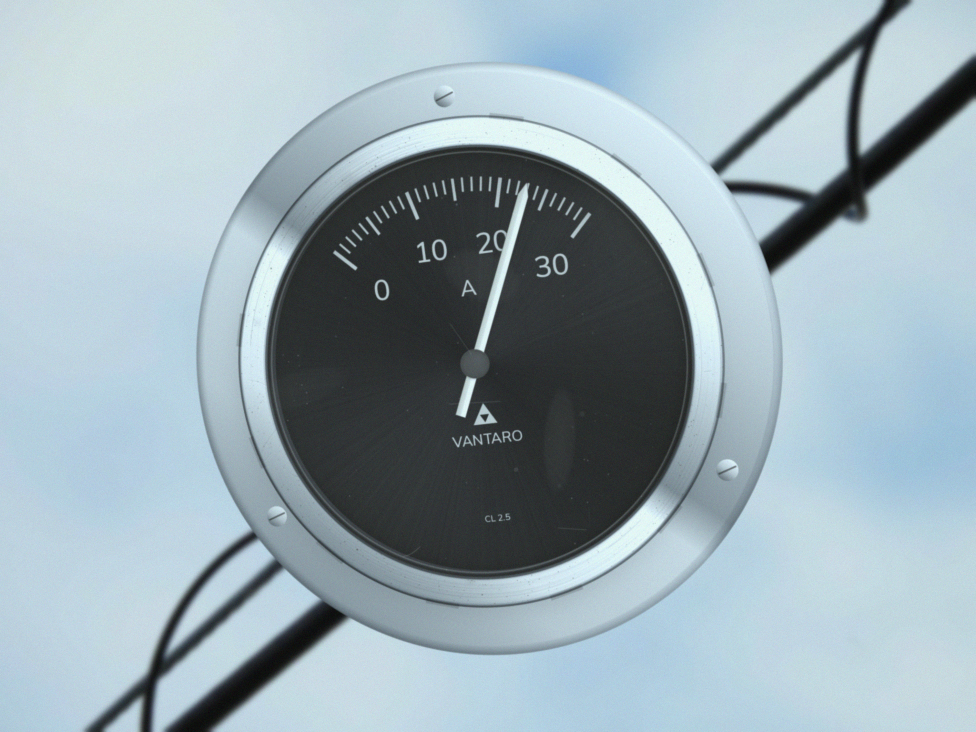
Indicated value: 23 A
